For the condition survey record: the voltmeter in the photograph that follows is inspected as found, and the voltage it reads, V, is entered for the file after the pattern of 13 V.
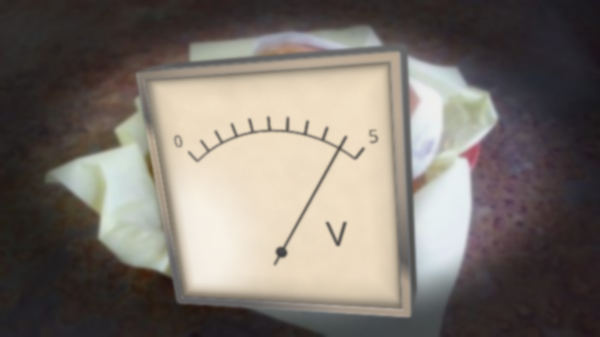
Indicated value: 4.5 V
